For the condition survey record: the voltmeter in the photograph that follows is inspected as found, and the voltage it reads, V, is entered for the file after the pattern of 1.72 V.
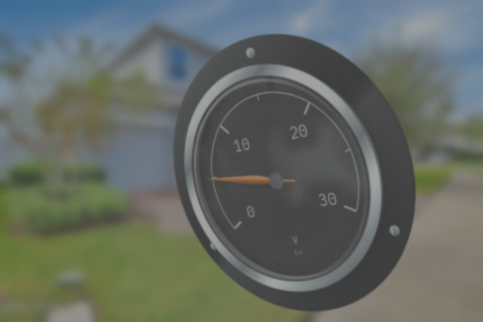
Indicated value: 5 V
